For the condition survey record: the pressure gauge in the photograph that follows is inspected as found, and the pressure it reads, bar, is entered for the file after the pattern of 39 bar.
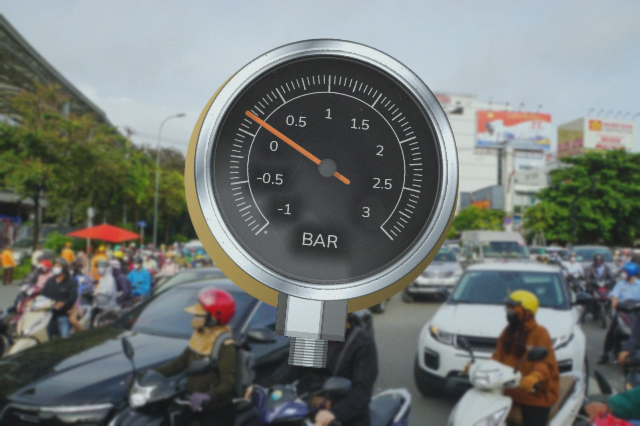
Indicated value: 0.15 bar
